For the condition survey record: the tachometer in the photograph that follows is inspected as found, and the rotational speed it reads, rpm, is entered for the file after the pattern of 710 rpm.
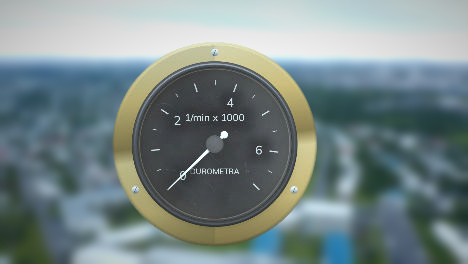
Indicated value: 0 rpm
